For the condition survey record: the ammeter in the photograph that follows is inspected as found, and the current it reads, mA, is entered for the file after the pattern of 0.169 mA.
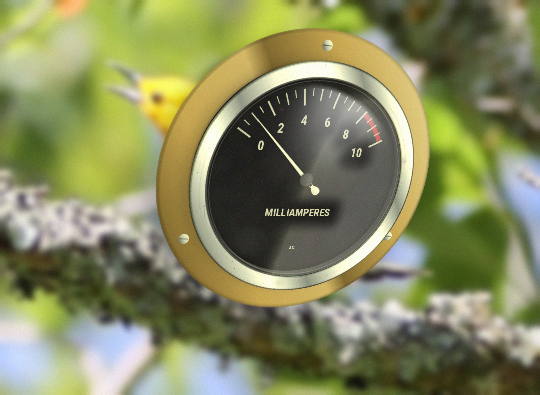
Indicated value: 1 mA
